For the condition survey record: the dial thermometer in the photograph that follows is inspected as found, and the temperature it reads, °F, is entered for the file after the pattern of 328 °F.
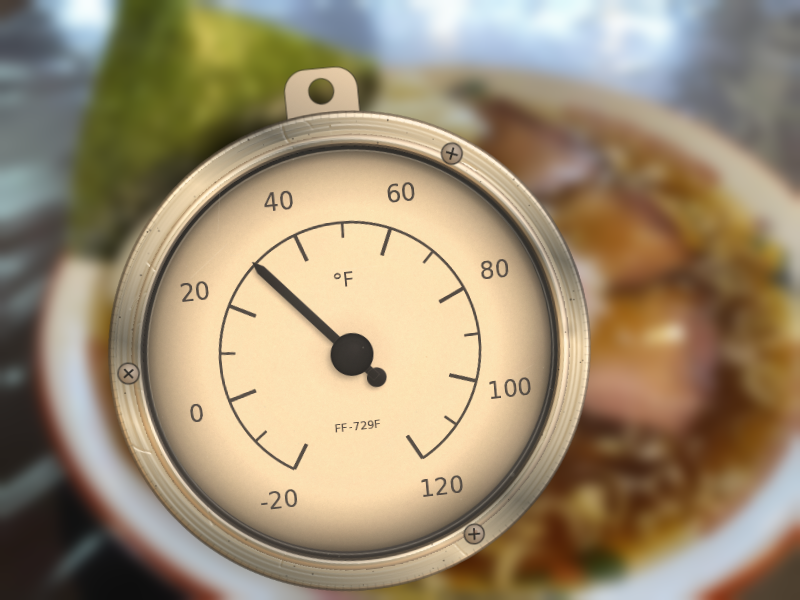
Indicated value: 30 °F
